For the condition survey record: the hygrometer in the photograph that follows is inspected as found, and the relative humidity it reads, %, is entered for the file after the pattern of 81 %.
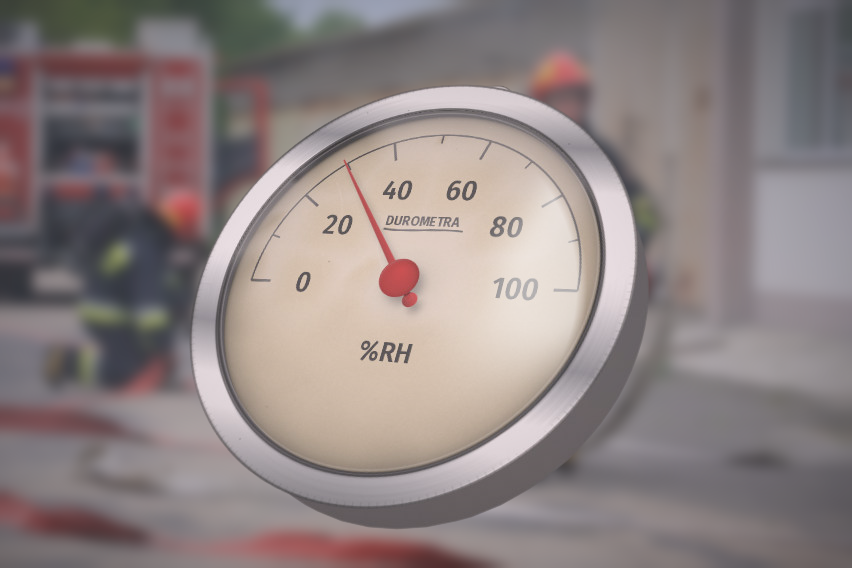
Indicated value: 30 %
